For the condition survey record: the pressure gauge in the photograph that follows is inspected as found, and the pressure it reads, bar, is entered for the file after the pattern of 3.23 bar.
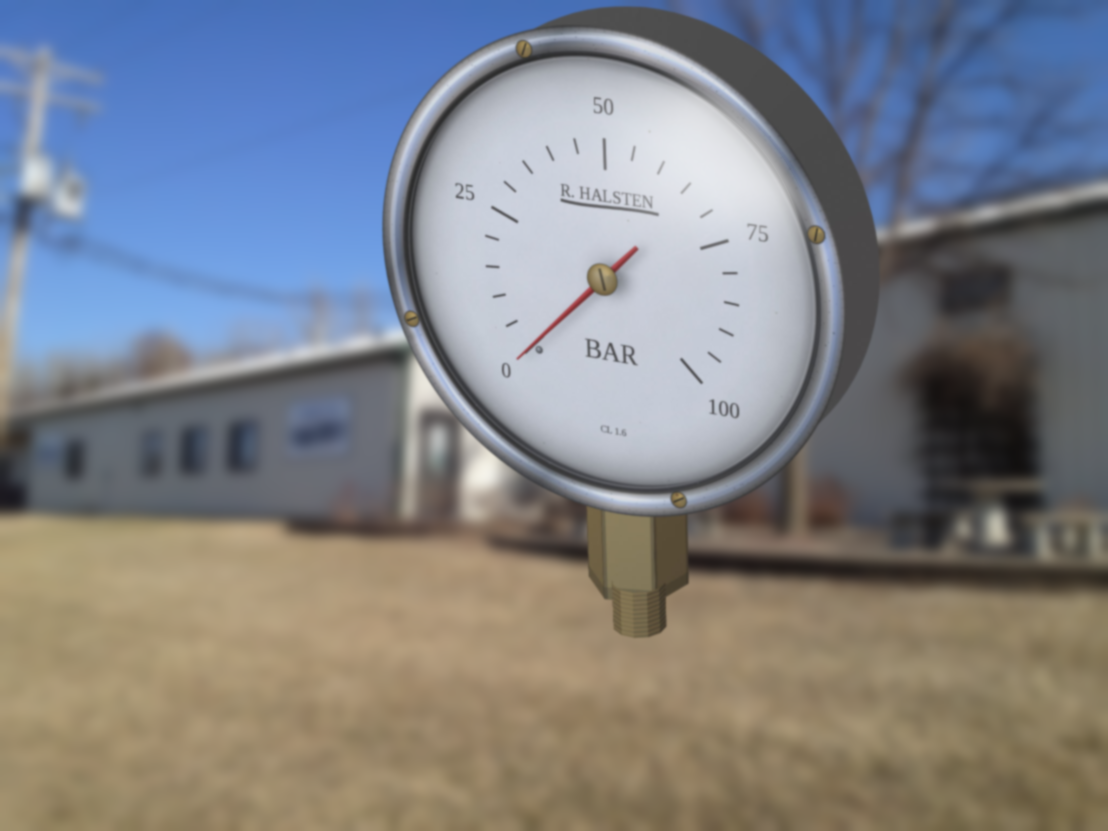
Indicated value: 0 bar
